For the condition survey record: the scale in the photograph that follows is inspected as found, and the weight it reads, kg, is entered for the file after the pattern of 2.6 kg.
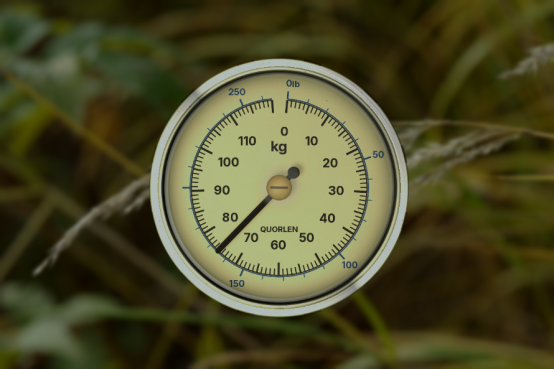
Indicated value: 75 kg
